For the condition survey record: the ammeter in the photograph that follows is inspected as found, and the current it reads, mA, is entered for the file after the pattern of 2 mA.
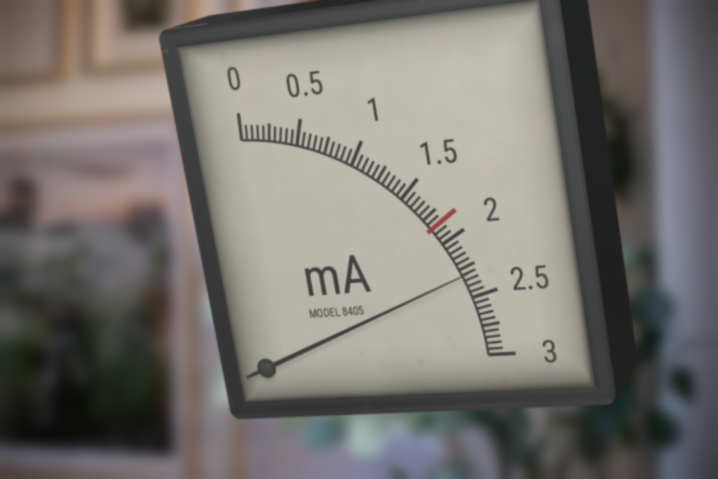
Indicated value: 2.3 mA
